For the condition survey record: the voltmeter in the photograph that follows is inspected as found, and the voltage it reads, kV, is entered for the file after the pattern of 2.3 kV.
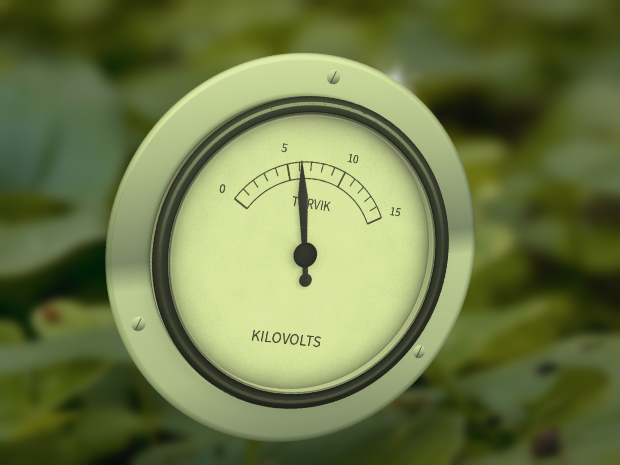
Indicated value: 6 kV
